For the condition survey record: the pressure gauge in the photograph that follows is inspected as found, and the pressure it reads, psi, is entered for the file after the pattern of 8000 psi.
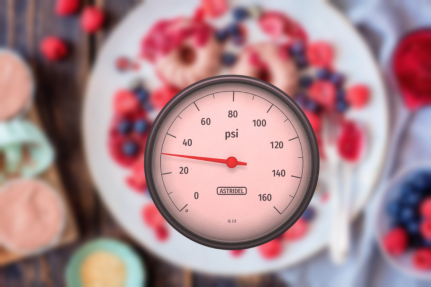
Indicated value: 30 psi
